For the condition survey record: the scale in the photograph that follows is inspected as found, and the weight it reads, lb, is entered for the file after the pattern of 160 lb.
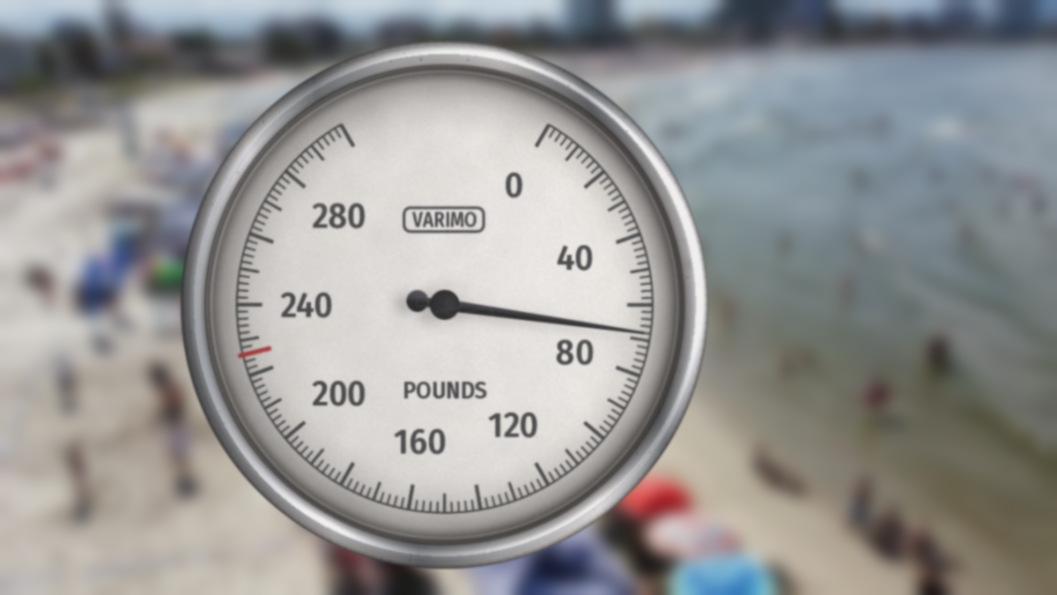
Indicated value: 68 lb
